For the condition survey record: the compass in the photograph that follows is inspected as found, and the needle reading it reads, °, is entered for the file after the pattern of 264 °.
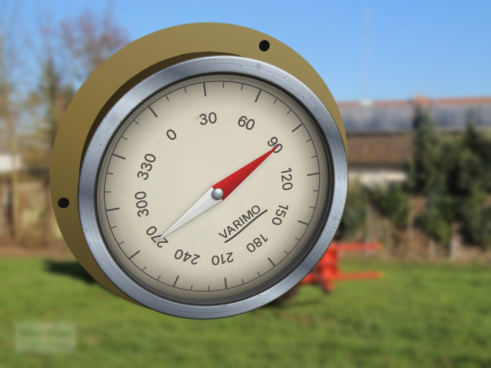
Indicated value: 90 °
